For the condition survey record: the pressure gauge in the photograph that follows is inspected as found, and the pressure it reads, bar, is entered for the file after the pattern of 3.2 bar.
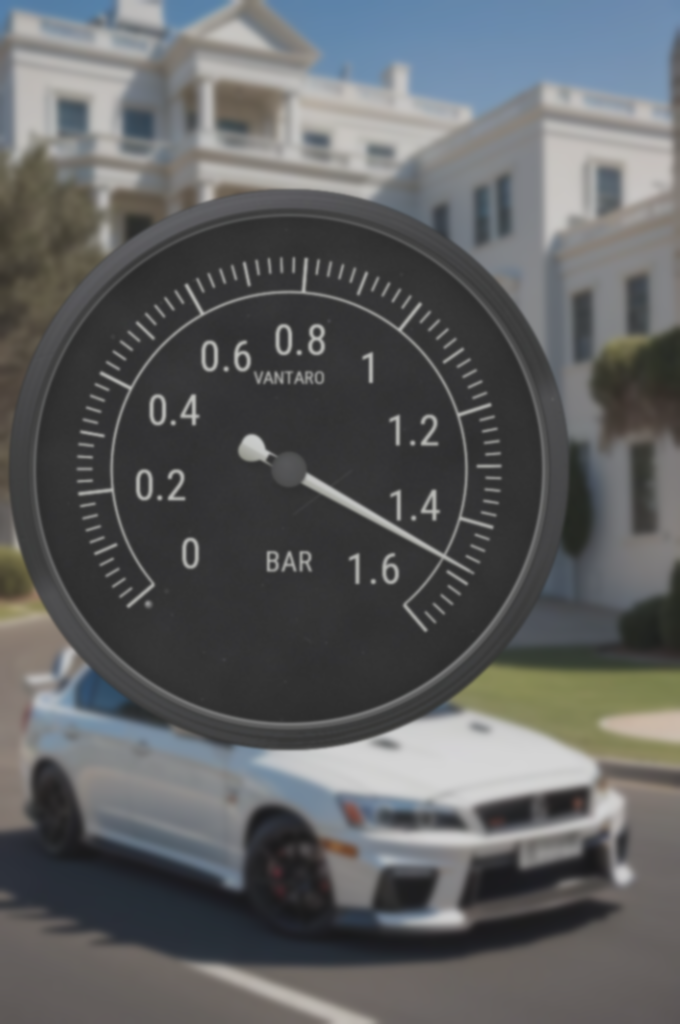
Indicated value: 1.48 bar
